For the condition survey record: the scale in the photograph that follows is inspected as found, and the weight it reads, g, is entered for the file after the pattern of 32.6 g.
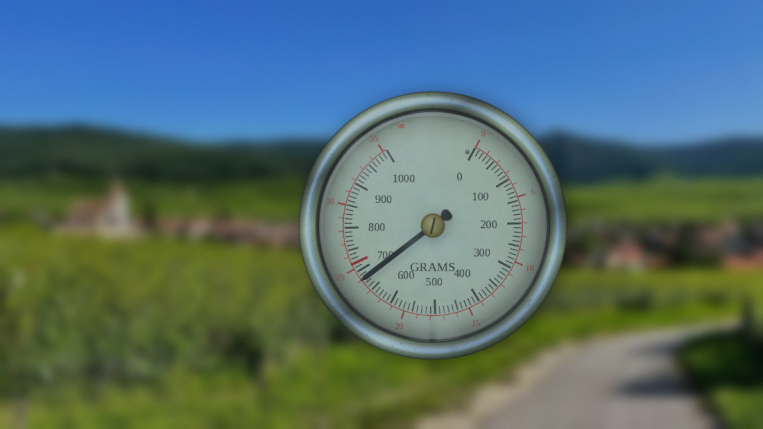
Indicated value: 680 g
